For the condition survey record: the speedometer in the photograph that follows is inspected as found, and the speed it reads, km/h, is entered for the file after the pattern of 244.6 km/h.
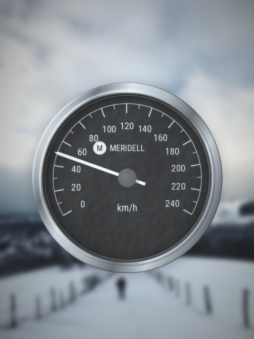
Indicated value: 50 km/h
